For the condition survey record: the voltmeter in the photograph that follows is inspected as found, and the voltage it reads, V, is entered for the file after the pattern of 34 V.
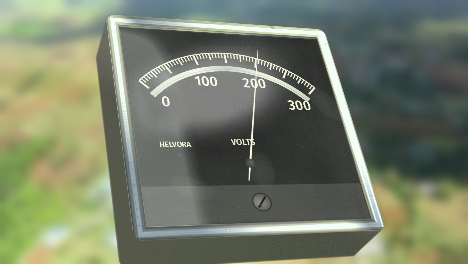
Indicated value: 200 V
